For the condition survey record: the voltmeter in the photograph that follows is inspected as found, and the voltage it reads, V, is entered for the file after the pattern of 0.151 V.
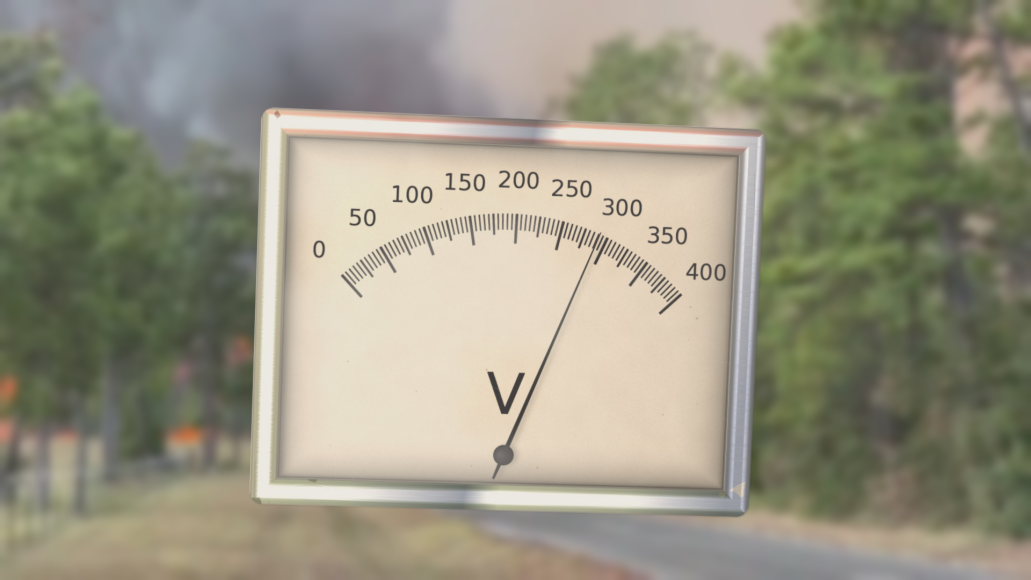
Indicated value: 290 V
